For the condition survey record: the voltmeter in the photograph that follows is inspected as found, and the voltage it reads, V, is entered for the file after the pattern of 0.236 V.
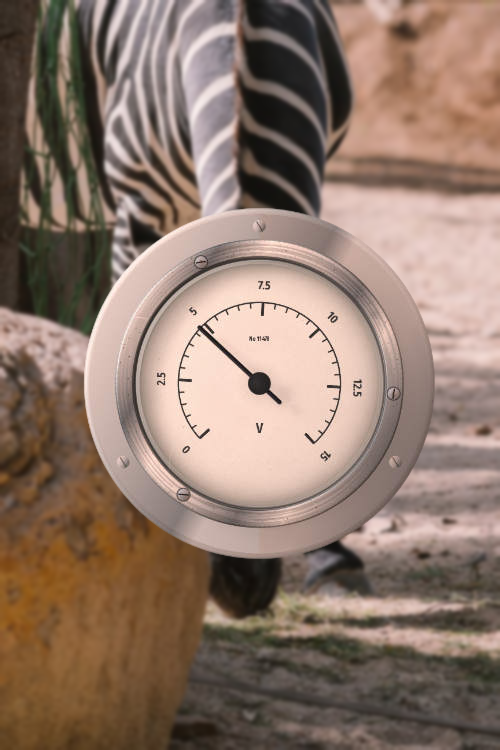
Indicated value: 4.75 V
